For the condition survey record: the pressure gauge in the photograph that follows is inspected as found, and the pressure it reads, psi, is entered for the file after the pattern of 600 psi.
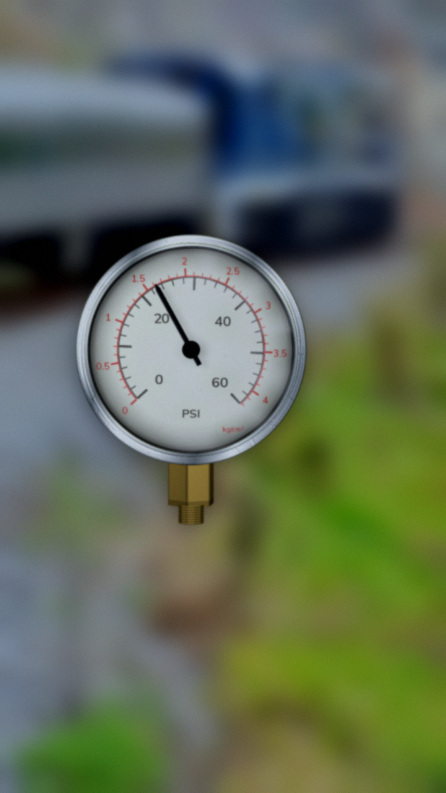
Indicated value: 23 psi
